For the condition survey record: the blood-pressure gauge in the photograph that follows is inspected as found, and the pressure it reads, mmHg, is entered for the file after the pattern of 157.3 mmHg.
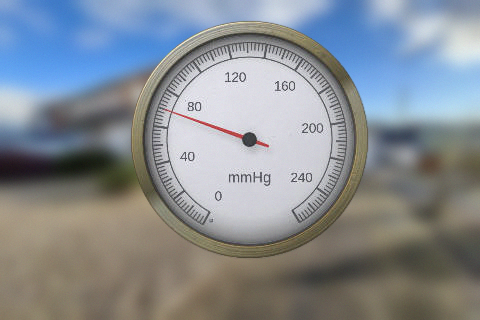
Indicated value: 70 mmHg
